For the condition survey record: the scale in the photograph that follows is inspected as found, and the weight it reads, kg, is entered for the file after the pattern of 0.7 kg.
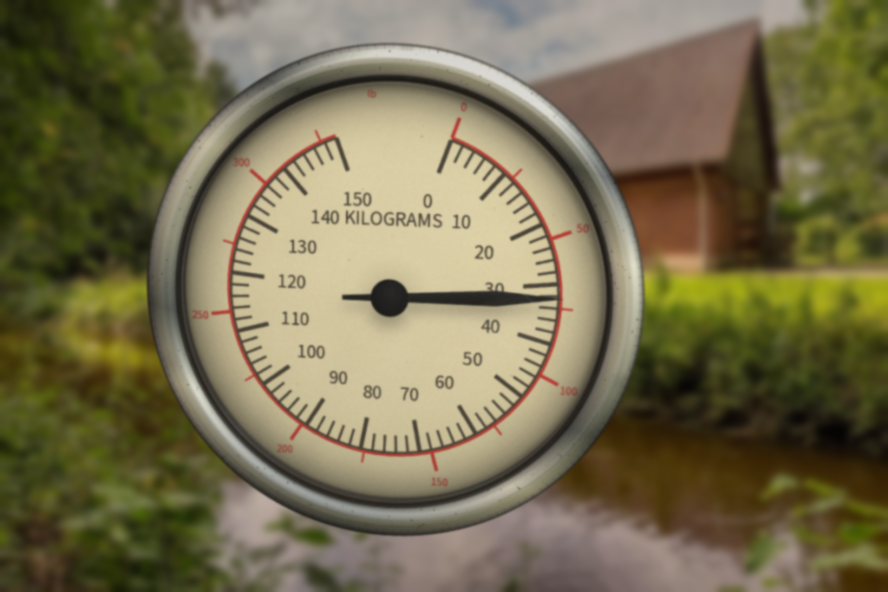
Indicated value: 32 kg
